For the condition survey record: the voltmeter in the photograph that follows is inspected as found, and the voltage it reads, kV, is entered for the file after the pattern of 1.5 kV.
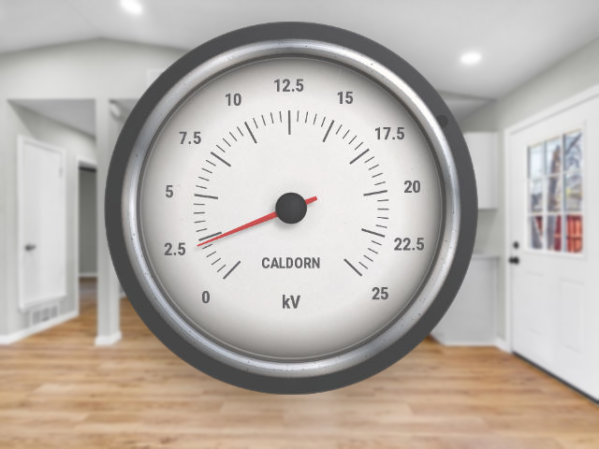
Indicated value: 2.25 kV
